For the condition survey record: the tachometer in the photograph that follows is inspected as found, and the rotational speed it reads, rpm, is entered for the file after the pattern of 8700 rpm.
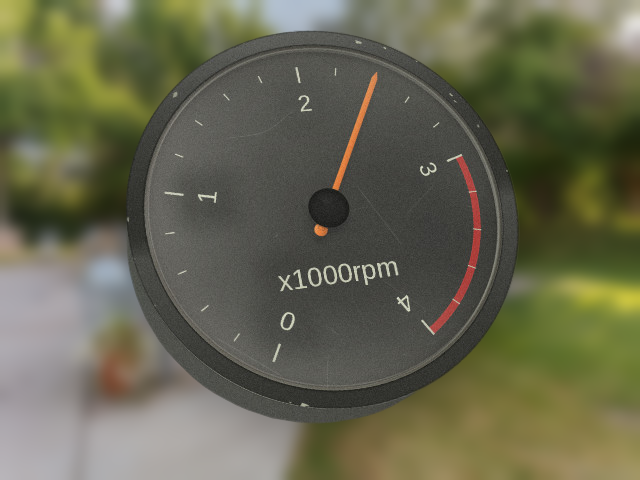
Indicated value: 2400 rpm
